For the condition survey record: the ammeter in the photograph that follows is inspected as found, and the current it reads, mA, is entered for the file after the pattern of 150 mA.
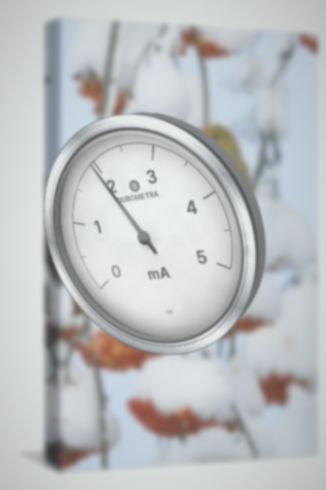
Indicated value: 2 mA
